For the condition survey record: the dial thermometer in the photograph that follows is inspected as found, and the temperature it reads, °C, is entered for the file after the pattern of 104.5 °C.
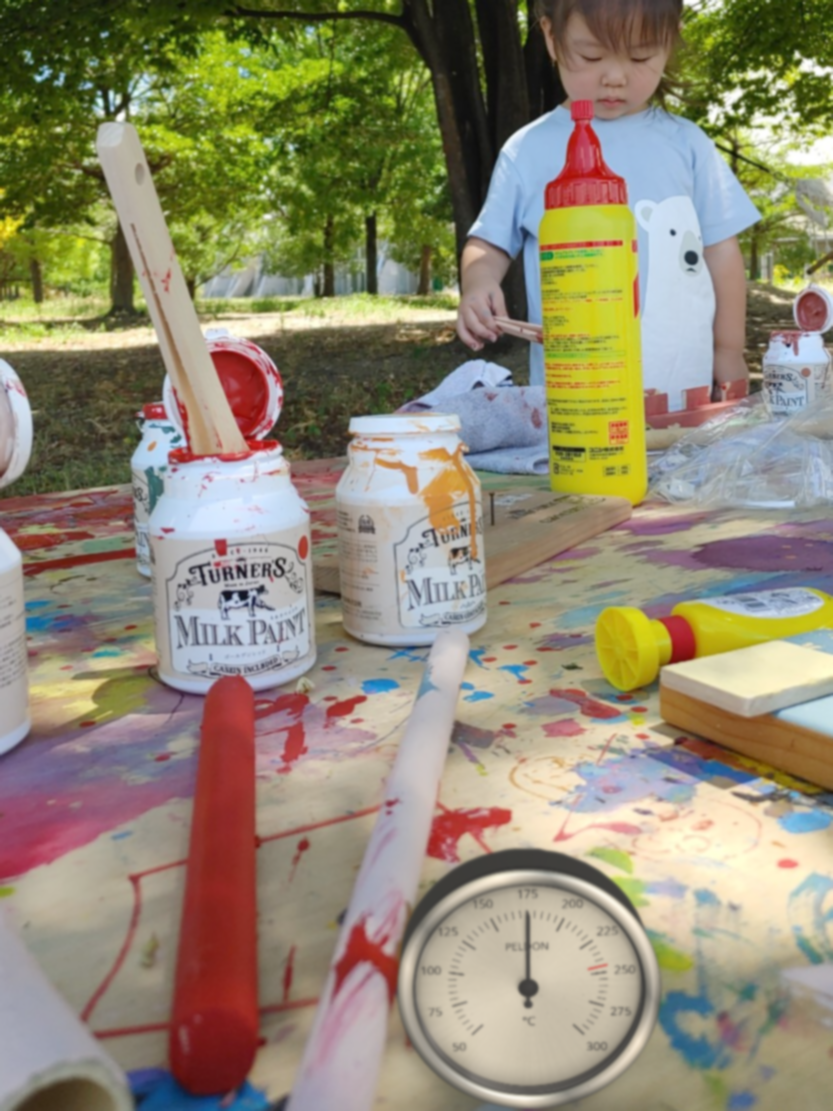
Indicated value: 175 °C
